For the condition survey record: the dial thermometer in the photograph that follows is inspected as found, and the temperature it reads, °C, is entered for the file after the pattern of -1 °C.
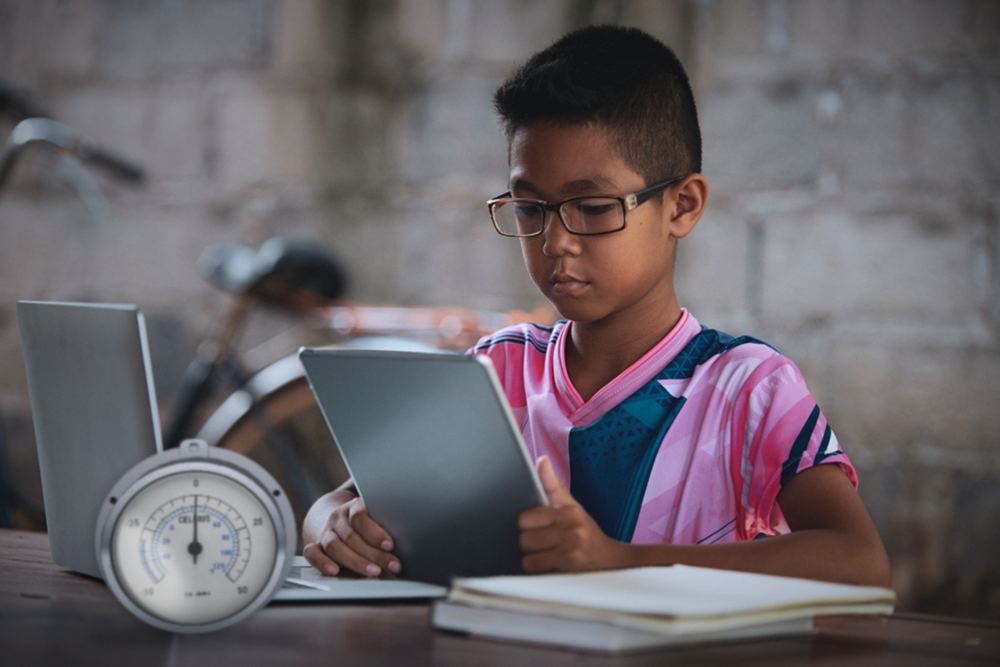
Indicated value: 0 °C
